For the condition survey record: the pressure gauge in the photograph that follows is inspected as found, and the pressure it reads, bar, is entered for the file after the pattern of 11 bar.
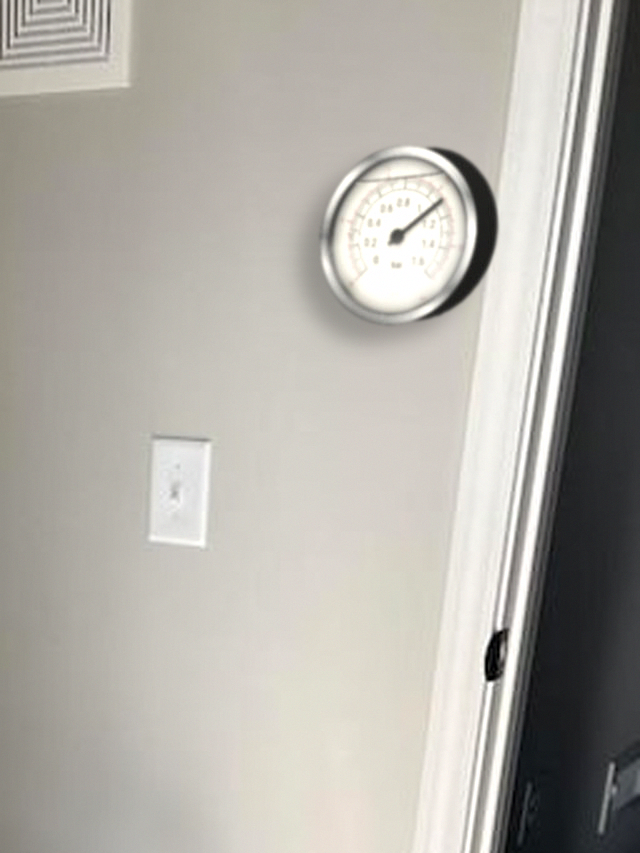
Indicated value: 1.1 bar
